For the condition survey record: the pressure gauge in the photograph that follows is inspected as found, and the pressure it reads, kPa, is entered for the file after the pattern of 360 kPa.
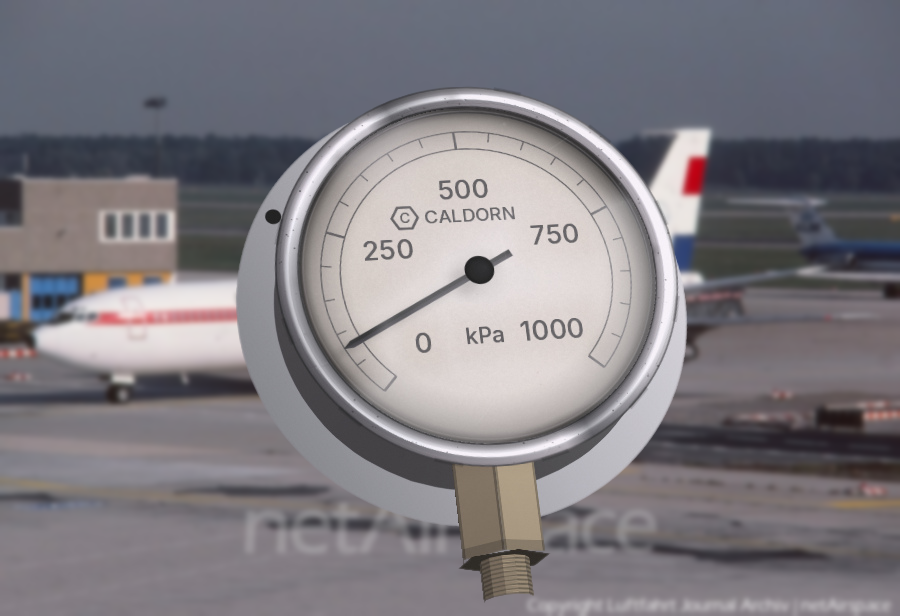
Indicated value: 75 kPa
